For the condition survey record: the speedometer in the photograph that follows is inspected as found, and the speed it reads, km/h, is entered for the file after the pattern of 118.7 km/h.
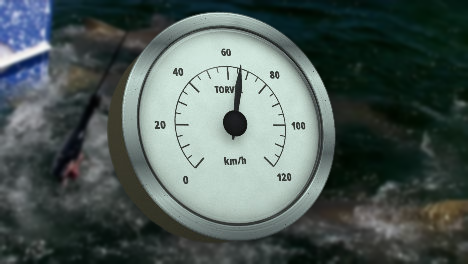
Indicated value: 65 km/h
